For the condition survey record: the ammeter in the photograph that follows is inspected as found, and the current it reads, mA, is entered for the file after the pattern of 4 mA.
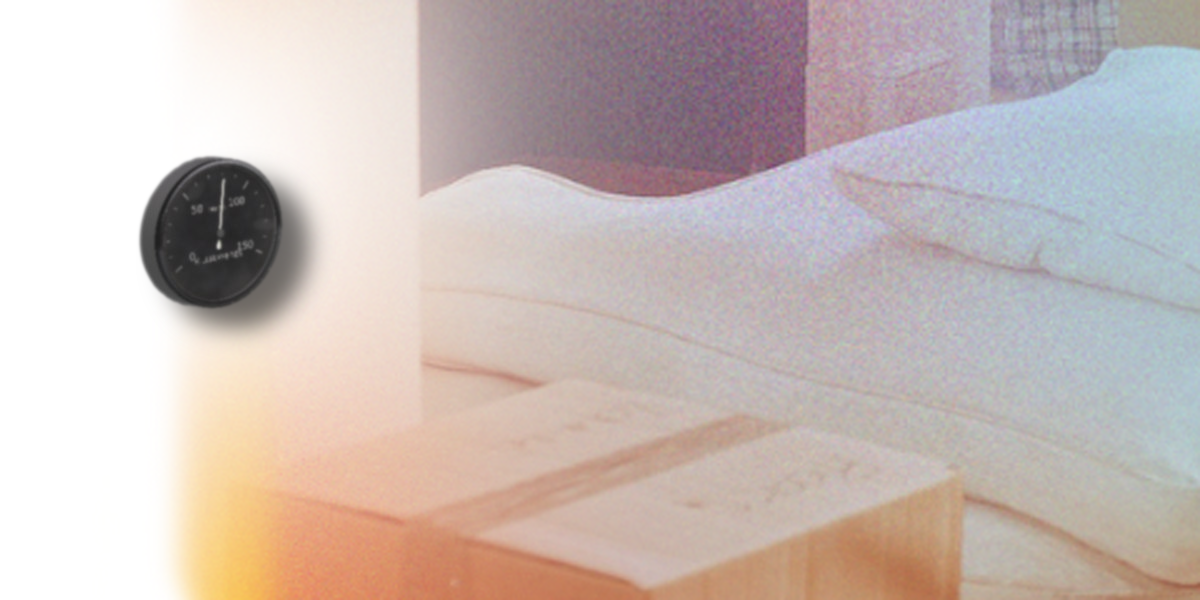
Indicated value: 80 mA
